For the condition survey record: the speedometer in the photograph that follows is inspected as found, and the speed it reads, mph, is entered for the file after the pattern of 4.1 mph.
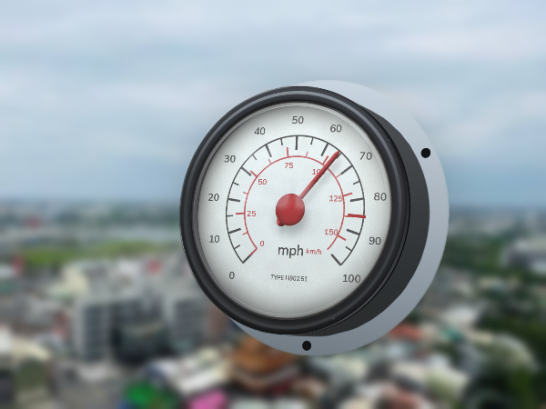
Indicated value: 65 mph
